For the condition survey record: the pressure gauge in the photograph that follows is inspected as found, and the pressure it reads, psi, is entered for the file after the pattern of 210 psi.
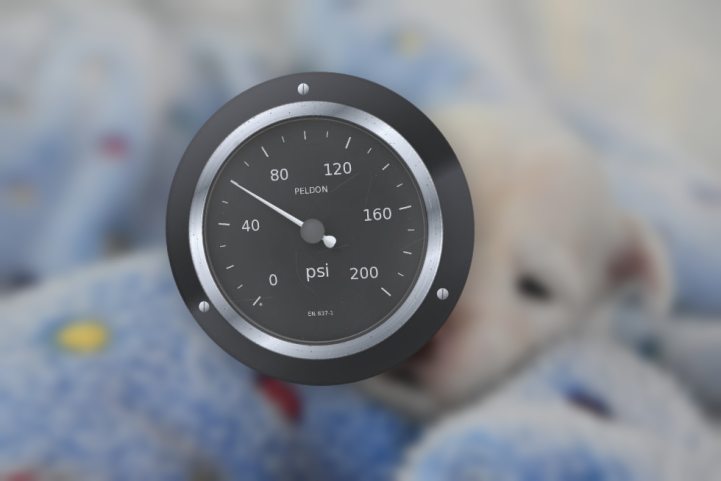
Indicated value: 60 psi
